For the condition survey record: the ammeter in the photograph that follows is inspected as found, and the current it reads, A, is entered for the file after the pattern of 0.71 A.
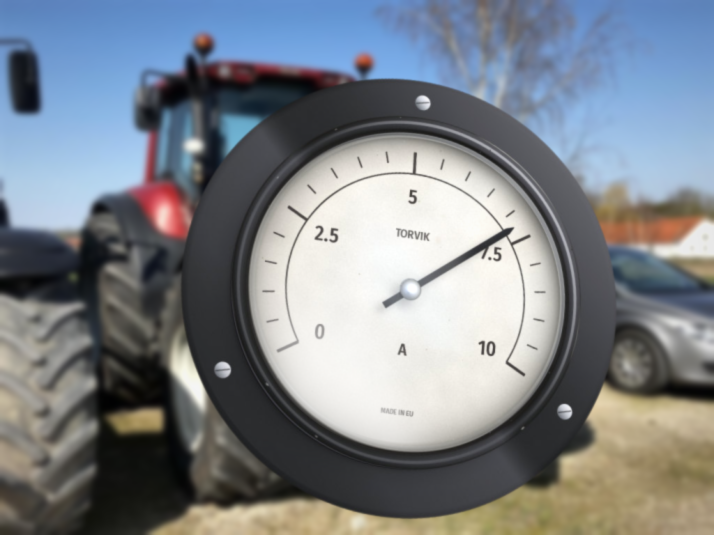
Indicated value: 7.25 A
